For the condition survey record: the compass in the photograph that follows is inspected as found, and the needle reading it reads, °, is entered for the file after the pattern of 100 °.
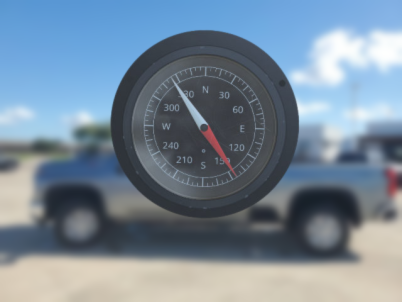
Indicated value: 145 °
